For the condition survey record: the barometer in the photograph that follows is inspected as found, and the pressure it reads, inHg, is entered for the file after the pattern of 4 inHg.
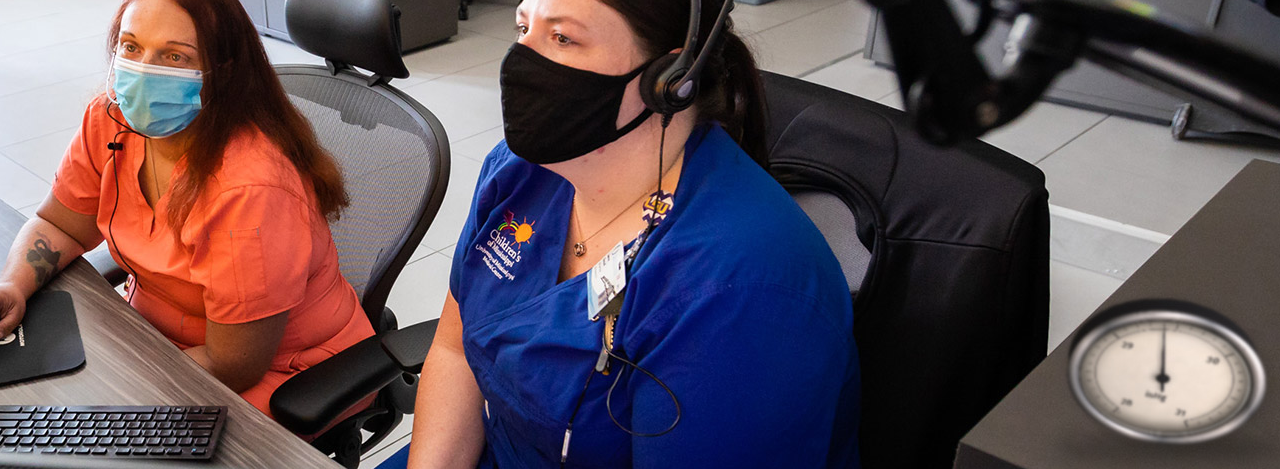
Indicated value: 29.4 inHg
